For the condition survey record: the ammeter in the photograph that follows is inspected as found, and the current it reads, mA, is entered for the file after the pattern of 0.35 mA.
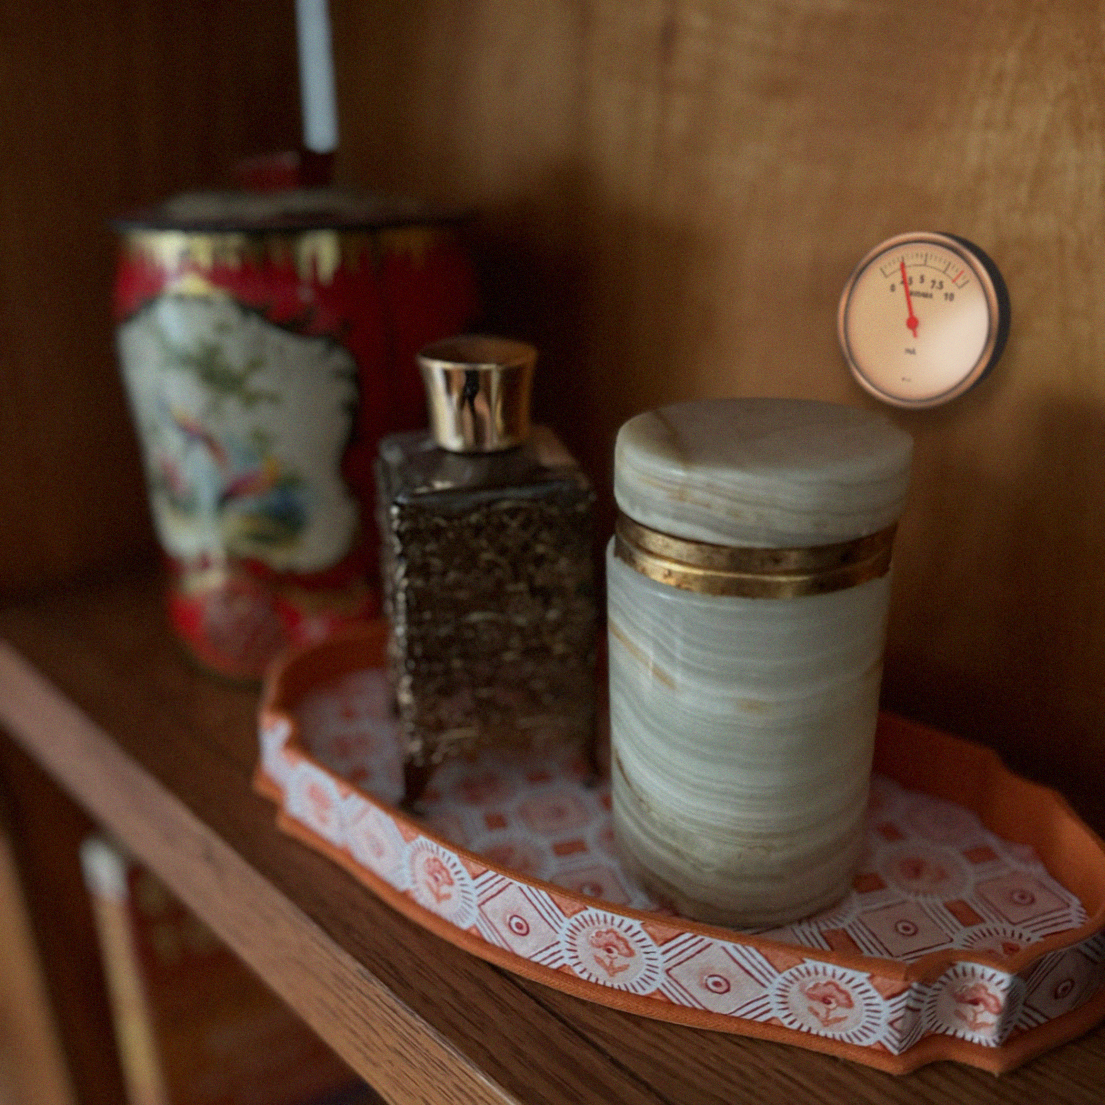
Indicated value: 2.5 mA
